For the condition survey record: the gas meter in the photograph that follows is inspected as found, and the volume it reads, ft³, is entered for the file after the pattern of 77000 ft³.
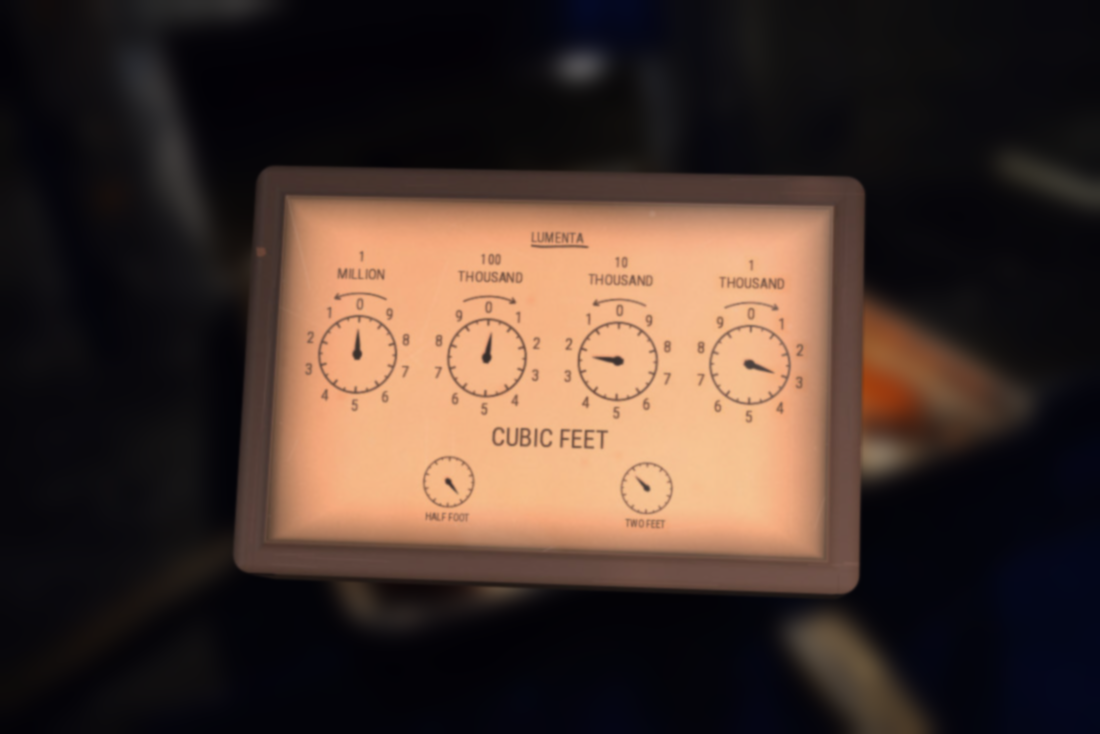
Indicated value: 2300 ft³
